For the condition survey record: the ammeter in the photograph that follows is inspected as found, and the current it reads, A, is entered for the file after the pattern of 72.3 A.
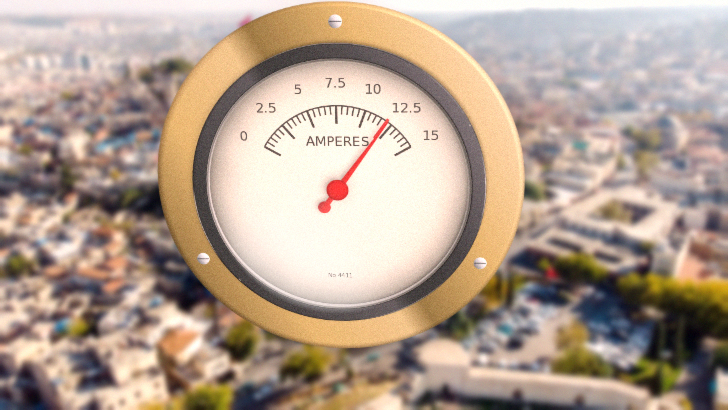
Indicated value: 12 A
